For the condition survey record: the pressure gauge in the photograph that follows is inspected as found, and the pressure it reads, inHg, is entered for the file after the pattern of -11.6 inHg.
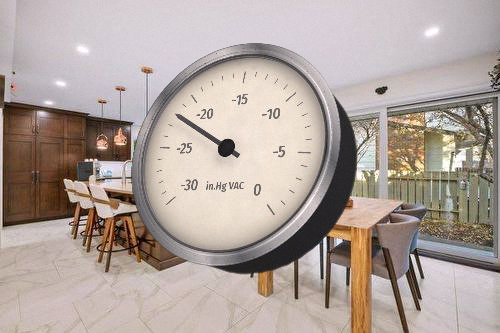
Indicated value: -22 inHg
